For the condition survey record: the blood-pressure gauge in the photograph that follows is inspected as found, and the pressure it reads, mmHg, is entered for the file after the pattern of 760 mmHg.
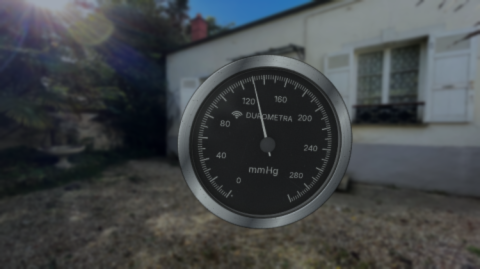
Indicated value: 130 mmHg
